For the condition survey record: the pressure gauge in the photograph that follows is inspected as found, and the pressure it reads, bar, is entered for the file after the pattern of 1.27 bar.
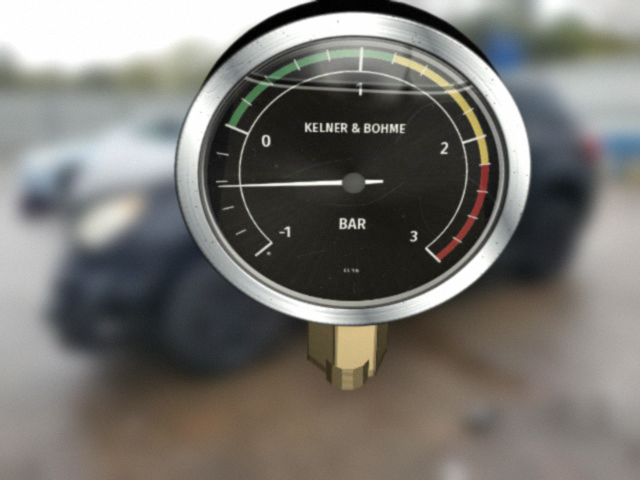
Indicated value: -0.4 bar
